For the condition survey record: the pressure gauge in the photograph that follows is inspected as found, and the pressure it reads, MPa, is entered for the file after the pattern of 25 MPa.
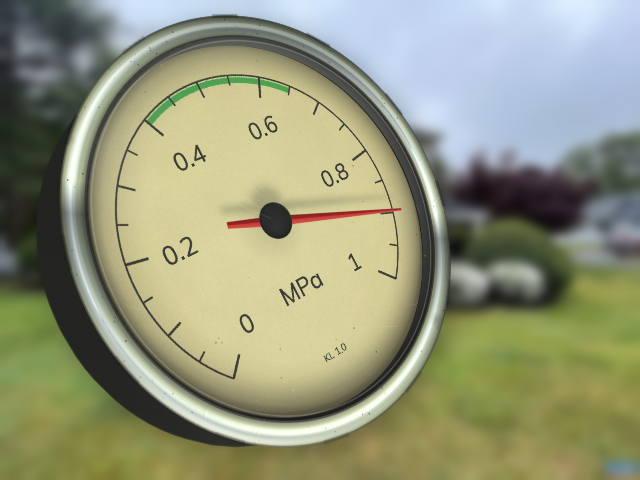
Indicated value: 0.9 MPa
